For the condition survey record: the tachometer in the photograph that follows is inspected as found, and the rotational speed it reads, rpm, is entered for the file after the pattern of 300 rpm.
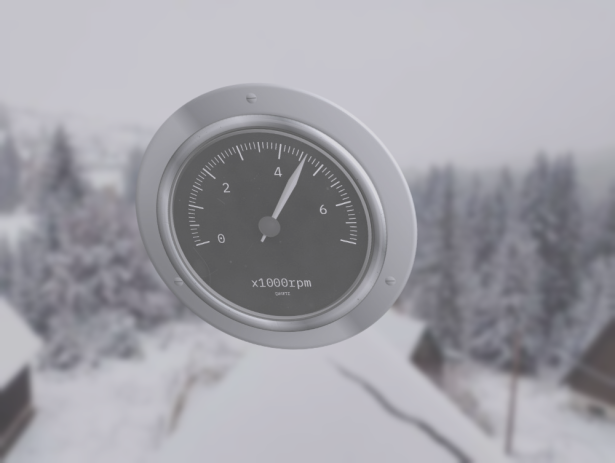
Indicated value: 4600 rpm
